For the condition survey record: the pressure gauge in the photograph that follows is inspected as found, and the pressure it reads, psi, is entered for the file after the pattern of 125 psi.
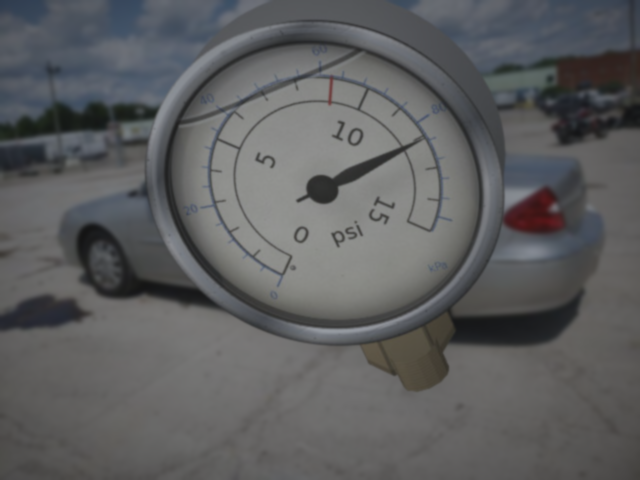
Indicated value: 12 psi
